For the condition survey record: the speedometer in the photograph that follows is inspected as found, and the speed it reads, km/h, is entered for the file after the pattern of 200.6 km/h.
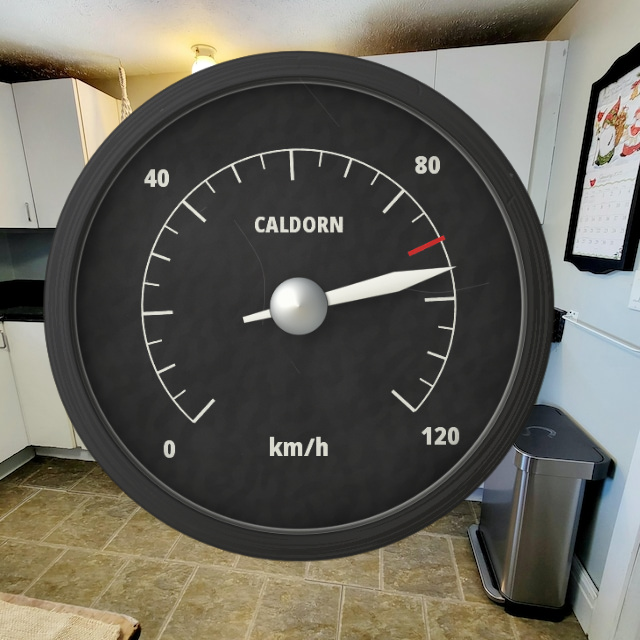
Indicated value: 95 km/h
